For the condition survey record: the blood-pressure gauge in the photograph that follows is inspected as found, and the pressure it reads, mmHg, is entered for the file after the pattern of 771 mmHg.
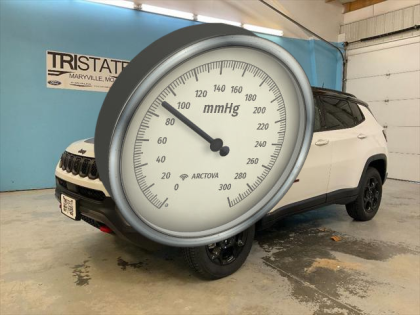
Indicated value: 90 mmHg
